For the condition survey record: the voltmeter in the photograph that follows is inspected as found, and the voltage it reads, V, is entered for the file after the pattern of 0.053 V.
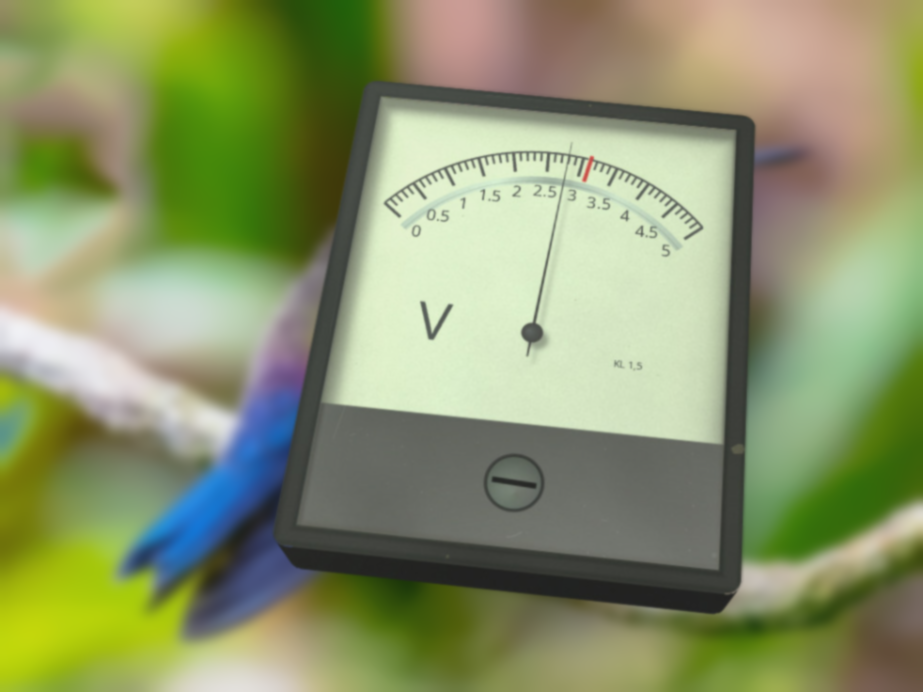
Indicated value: 2.8 V
